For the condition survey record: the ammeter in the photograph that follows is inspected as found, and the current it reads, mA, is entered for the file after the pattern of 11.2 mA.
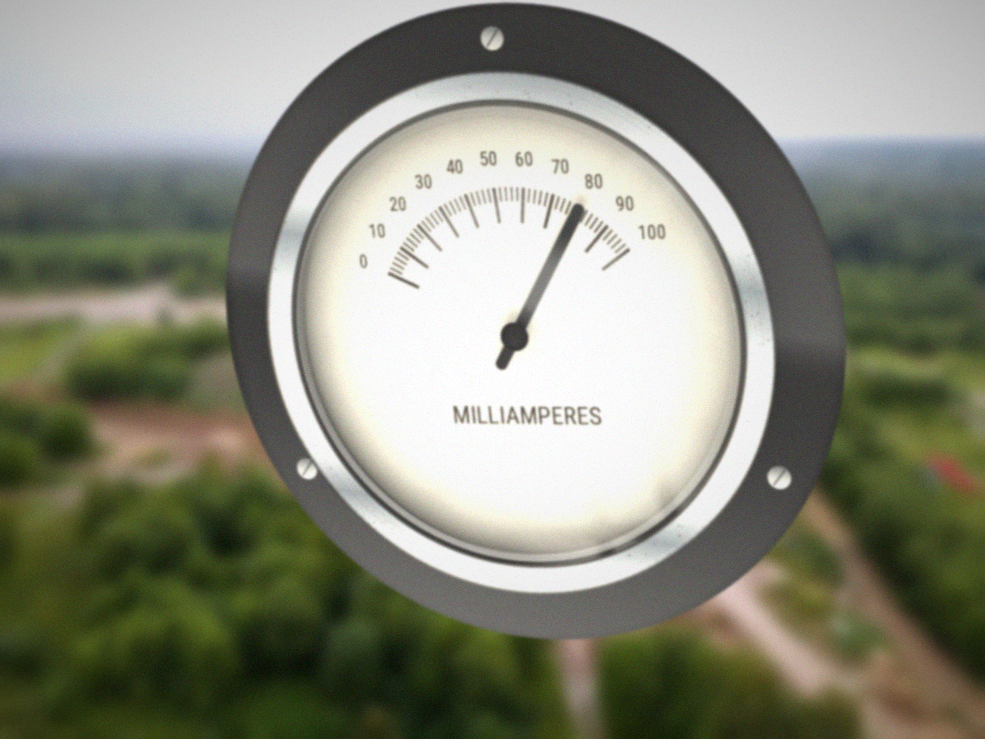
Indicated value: 80 mA
